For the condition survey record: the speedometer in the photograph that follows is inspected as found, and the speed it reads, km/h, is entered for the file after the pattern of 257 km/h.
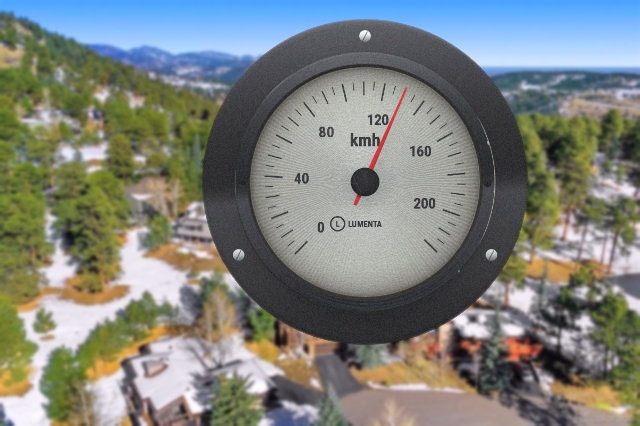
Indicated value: 130 km/h
